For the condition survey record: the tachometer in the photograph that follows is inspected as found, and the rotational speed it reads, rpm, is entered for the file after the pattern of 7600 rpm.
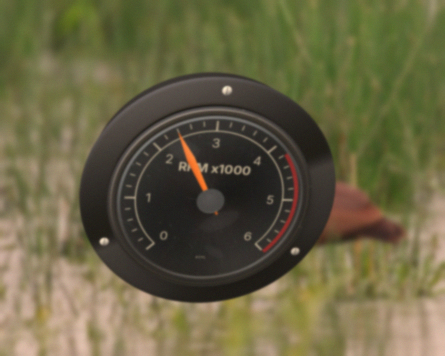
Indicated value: 2400 rpm
